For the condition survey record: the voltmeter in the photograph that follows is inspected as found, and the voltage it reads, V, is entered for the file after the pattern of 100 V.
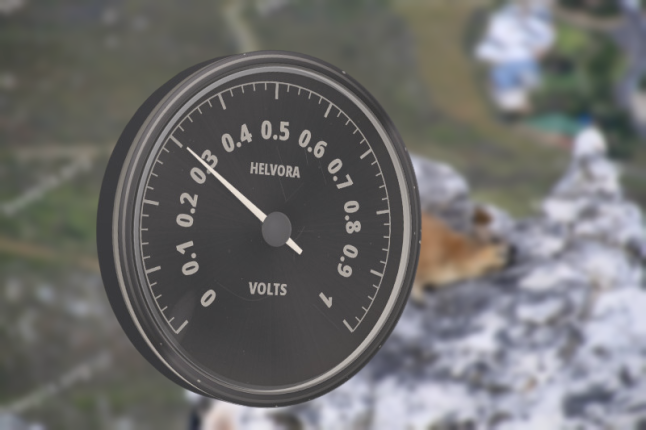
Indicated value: 0.3 V
